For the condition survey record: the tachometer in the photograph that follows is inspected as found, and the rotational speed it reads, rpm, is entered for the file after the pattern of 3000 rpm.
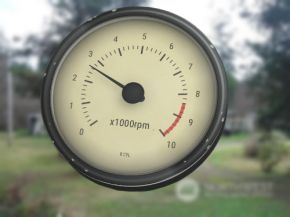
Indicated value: 2600 rpm
